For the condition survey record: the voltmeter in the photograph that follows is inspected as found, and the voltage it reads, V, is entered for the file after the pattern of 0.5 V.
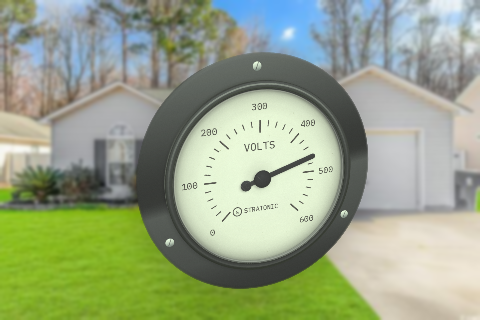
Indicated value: 460 V
